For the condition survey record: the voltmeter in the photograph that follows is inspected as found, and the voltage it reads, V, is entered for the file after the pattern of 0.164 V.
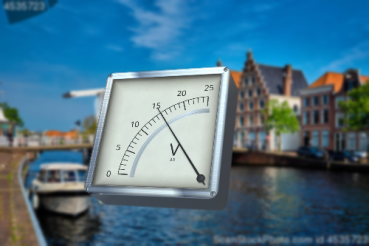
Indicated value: 15 V
